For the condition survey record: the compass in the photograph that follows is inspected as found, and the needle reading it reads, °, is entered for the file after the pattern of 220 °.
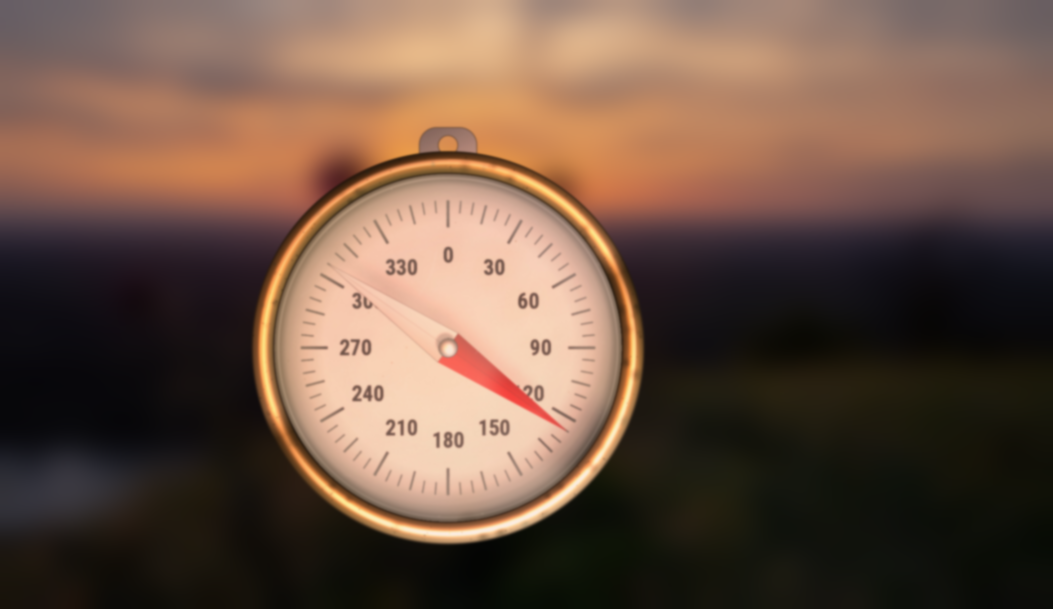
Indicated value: 125 °
